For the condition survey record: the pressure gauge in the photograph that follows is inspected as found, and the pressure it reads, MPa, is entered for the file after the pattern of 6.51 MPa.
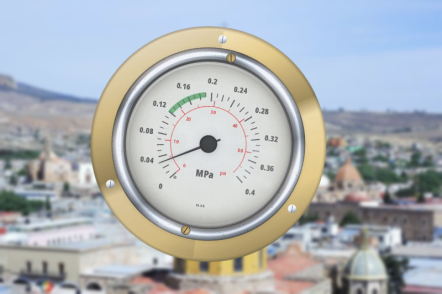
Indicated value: 0.03 MPa
